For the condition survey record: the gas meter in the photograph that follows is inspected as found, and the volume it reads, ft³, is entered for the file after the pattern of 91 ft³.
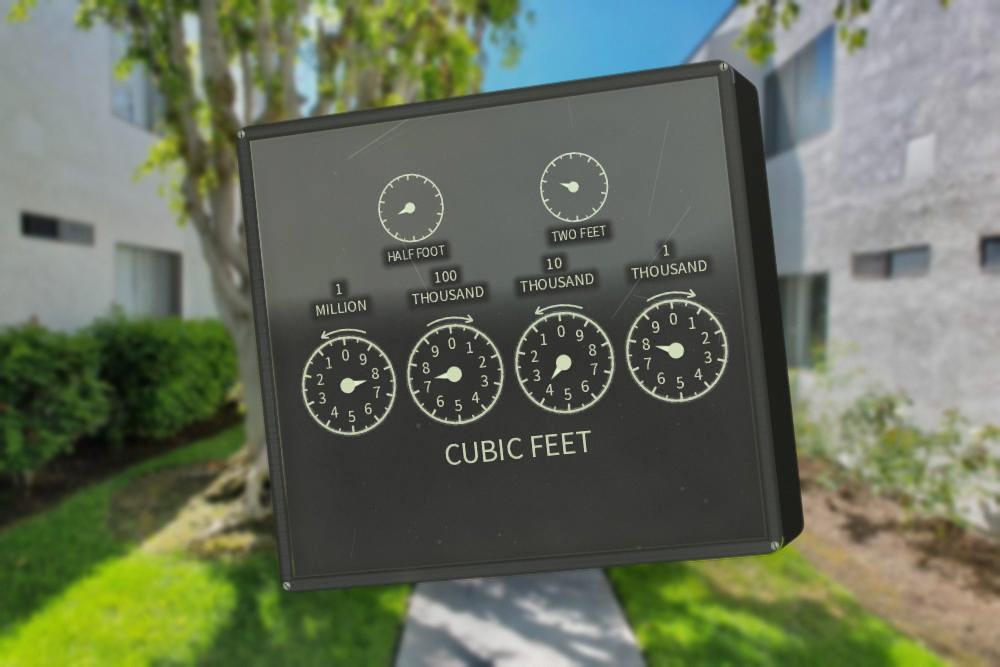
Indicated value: 773800 ft³
